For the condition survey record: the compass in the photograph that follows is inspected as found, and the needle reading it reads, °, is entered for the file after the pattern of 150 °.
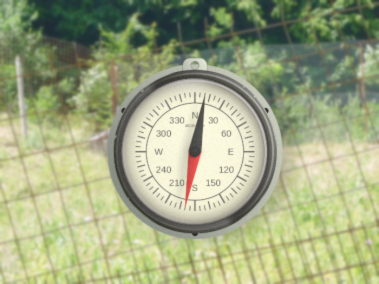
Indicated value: 190 °
